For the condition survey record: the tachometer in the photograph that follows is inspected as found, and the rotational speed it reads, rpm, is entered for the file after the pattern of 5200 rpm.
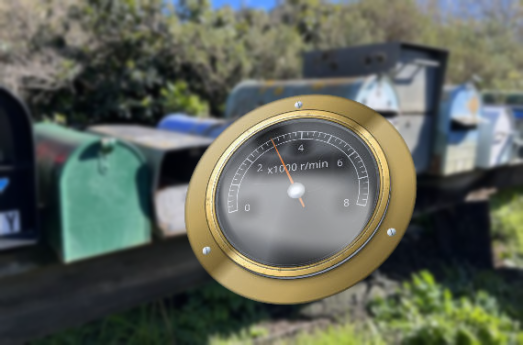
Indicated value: 3000 rpm
